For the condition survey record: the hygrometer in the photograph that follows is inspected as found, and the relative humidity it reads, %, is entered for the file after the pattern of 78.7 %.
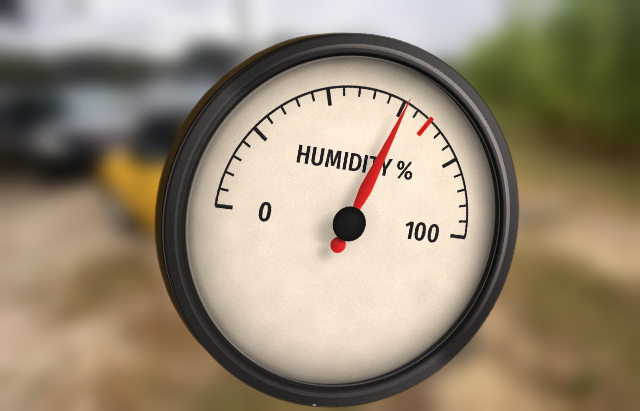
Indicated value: 60 %
